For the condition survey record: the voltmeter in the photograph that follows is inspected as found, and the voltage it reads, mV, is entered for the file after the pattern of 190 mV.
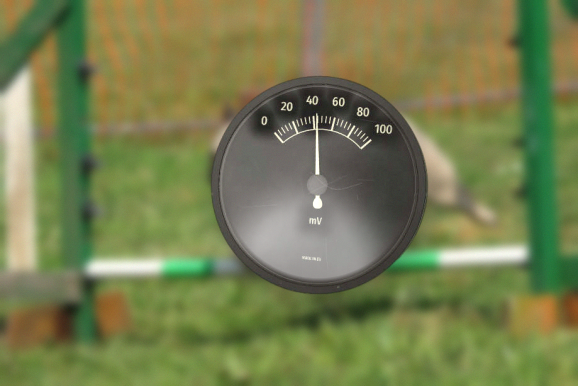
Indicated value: 44 mV
